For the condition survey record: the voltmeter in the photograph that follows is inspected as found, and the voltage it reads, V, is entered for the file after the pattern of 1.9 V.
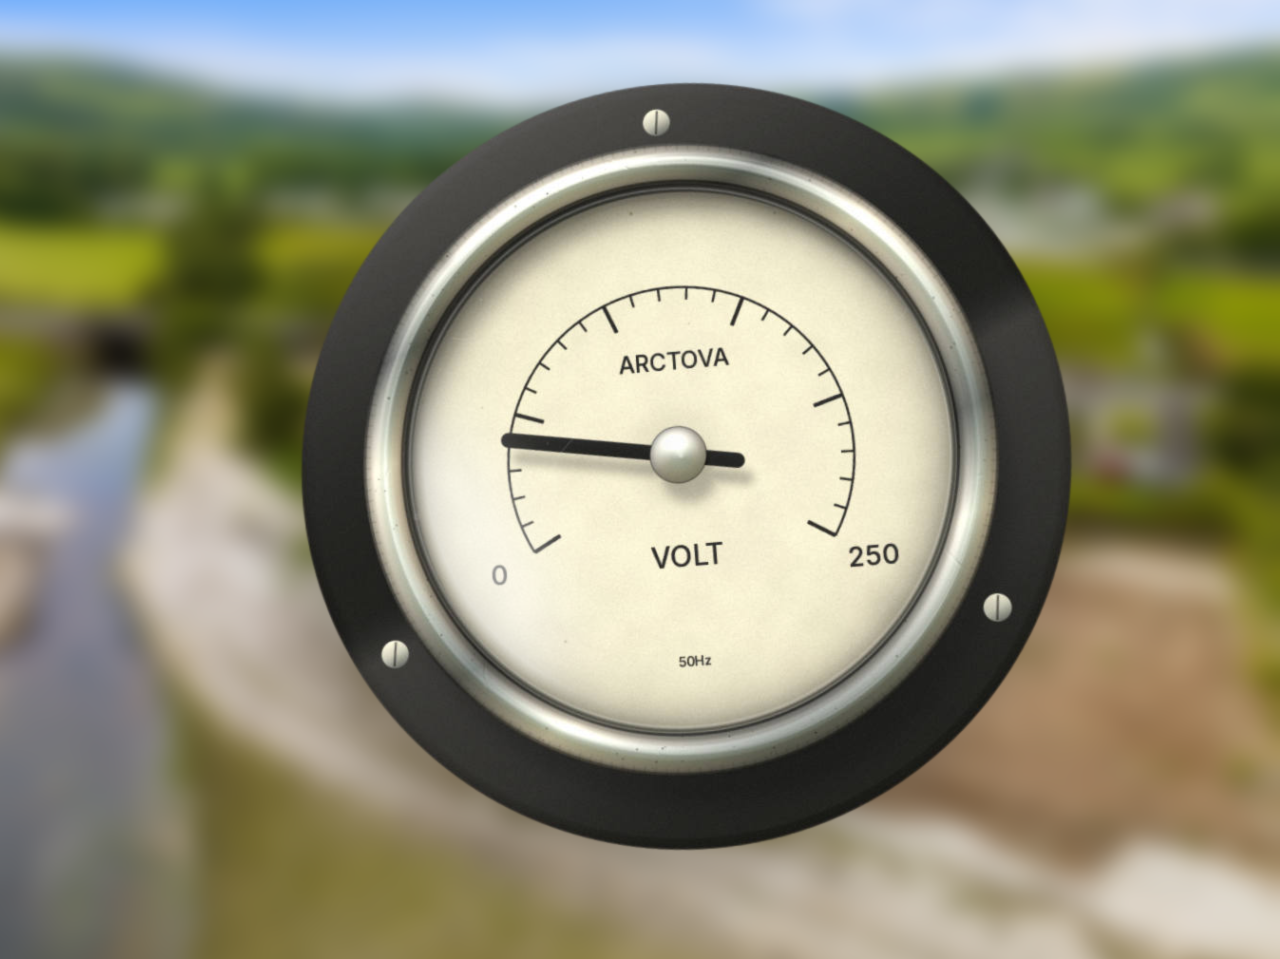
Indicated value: 40 V
